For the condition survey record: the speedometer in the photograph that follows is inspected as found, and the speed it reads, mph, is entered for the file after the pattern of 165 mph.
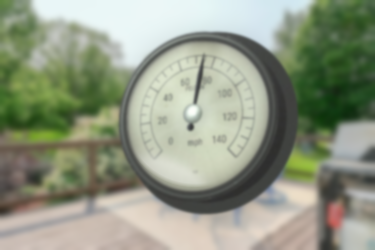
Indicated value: 75 mph
